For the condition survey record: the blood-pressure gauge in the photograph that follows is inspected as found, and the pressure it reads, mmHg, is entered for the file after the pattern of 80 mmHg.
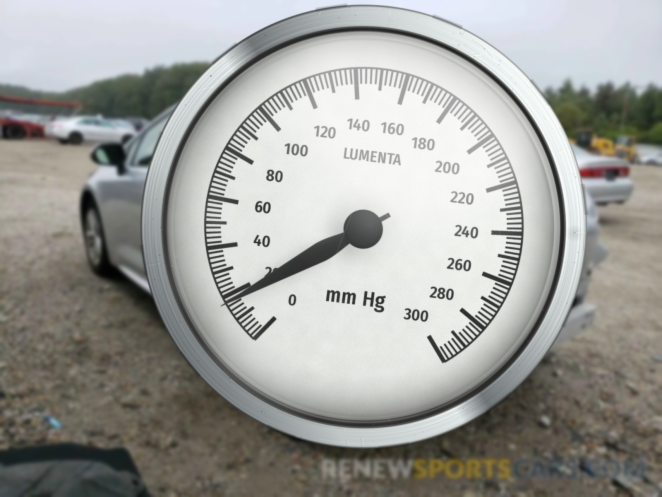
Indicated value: 18 mmHg
